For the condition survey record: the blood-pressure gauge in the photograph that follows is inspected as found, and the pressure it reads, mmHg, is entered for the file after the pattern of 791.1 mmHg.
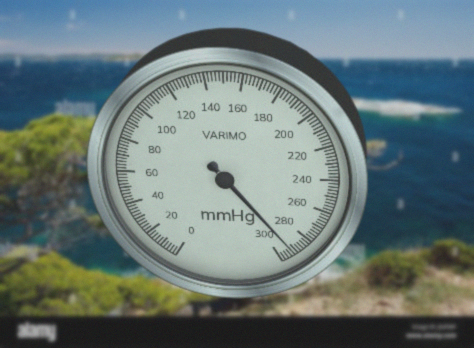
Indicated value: 290 mmHg
